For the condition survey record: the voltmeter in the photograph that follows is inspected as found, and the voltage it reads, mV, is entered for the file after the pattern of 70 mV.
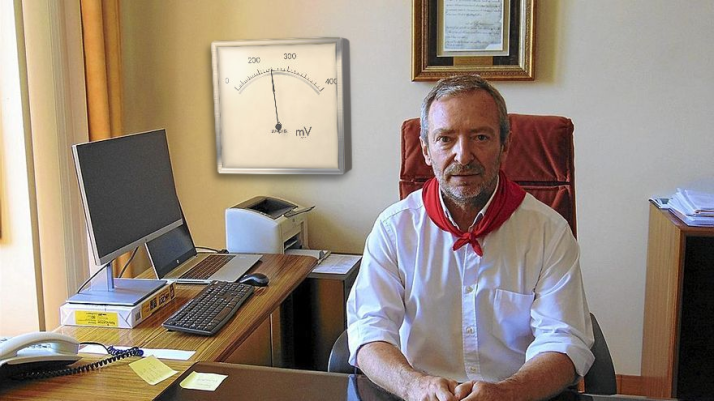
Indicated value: 250 mV
